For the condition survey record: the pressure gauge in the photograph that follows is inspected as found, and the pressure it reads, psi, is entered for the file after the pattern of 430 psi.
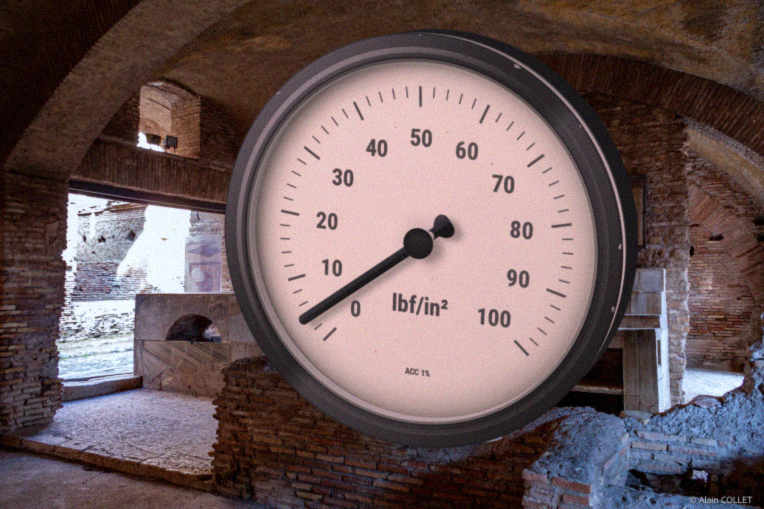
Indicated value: 4 psi
